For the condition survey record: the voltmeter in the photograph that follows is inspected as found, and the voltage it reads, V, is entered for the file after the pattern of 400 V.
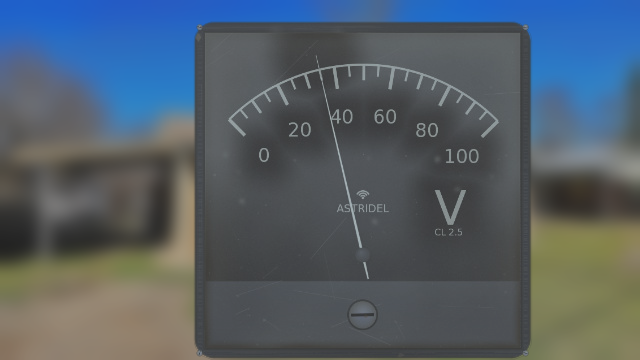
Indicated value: 35 V
